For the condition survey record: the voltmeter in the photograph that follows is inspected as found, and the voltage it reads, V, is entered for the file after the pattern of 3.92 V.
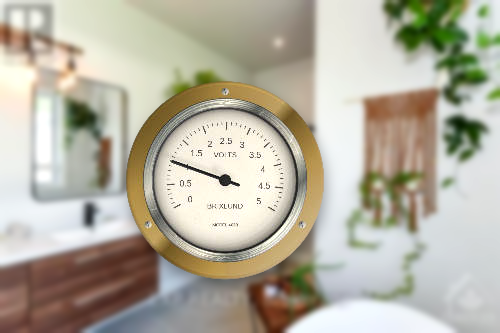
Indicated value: 1 V
